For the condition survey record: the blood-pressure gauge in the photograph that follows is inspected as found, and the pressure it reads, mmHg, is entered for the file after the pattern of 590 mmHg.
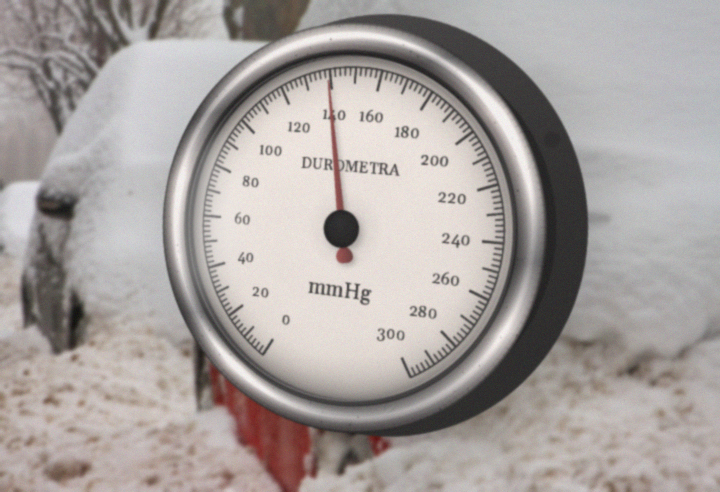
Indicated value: 140 mmHg
